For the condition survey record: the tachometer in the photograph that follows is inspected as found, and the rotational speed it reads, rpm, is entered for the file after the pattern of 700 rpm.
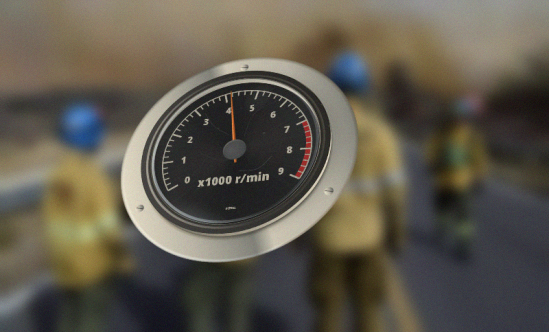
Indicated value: 4200 rpm
